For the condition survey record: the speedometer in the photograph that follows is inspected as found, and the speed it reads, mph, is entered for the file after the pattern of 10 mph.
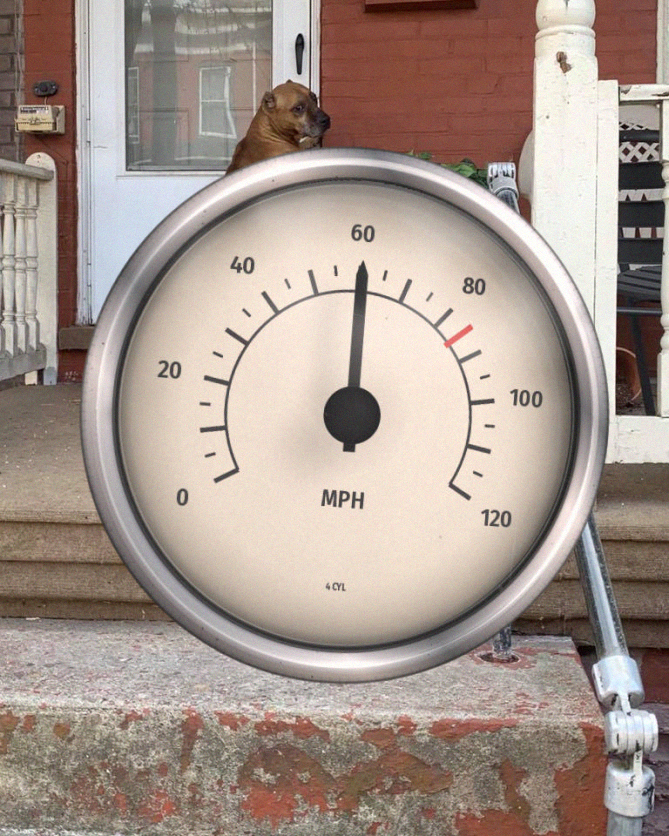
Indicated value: 60 mph
